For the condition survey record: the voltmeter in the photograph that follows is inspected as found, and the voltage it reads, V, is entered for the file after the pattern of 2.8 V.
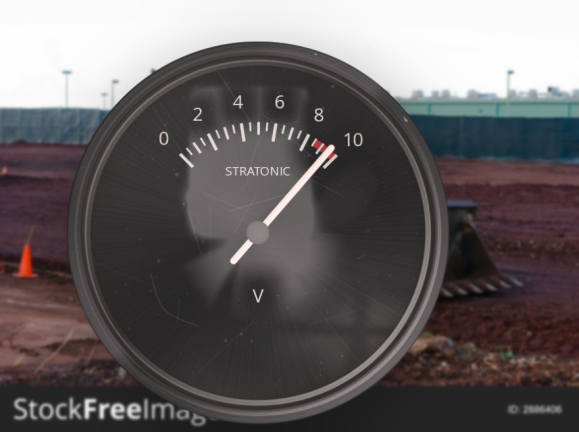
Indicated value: 9.5 V
